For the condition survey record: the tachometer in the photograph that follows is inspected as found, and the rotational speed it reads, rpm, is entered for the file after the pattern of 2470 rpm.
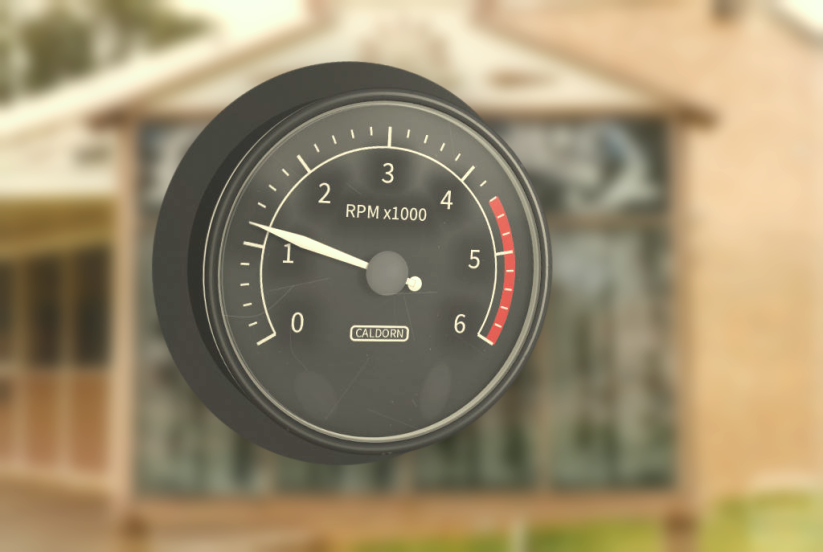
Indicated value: 1200 rpm
